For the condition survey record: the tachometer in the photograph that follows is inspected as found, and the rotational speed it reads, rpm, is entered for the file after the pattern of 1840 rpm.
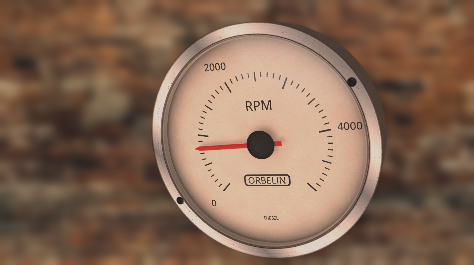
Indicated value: 800 rpm
